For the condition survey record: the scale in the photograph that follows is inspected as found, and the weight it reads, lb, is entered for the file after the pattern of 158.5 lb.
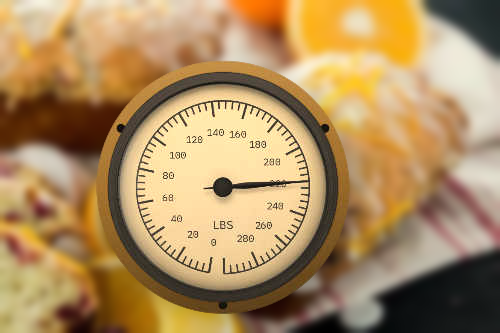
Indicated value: 220 lb
